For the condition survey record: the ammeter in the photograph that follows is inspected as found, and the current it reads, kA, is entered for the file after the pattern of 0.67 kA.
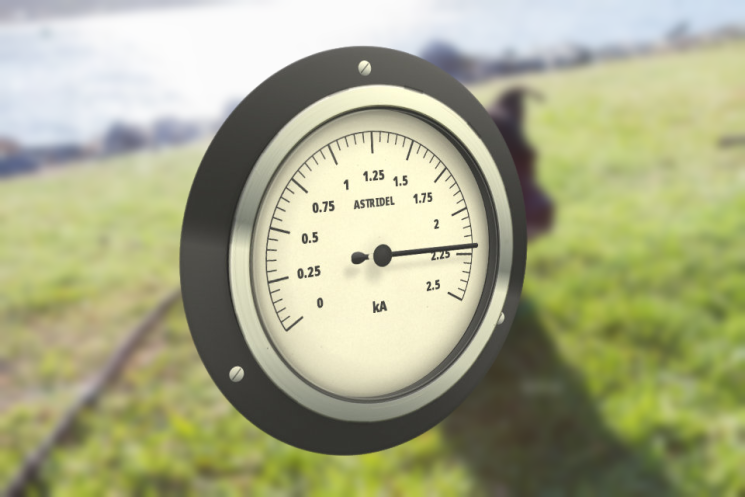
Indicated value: 2.2 kA
